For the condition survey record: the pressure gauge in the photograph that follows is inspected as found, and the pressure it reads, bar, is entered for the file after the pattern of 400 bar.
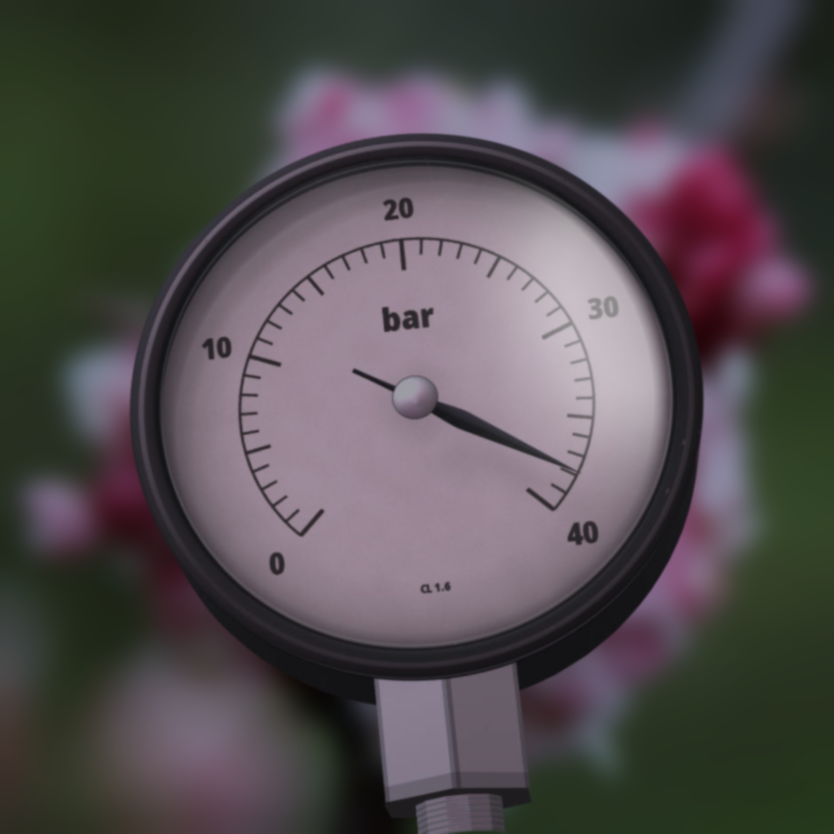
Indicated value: 38 bar
